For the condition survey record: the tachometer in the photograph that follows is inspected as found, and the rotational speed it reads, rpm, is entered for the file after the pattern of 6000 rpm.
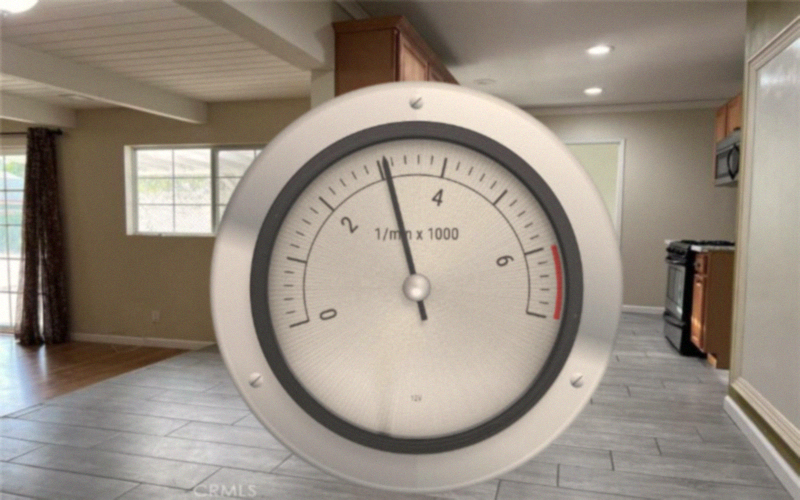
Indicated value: 3100 rpm
